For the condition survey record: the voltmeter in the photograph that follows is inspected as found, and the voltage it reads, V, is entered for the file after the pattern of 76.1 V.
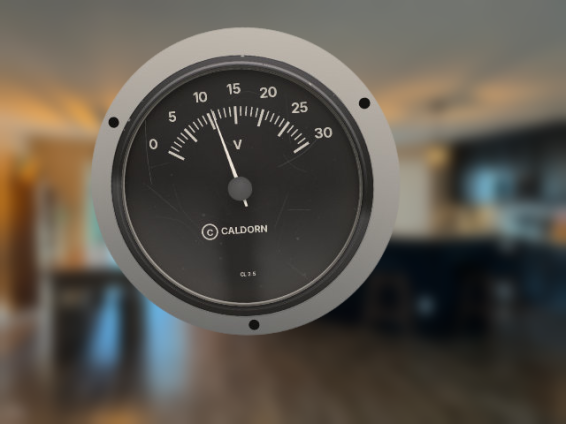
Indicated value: 11 V
